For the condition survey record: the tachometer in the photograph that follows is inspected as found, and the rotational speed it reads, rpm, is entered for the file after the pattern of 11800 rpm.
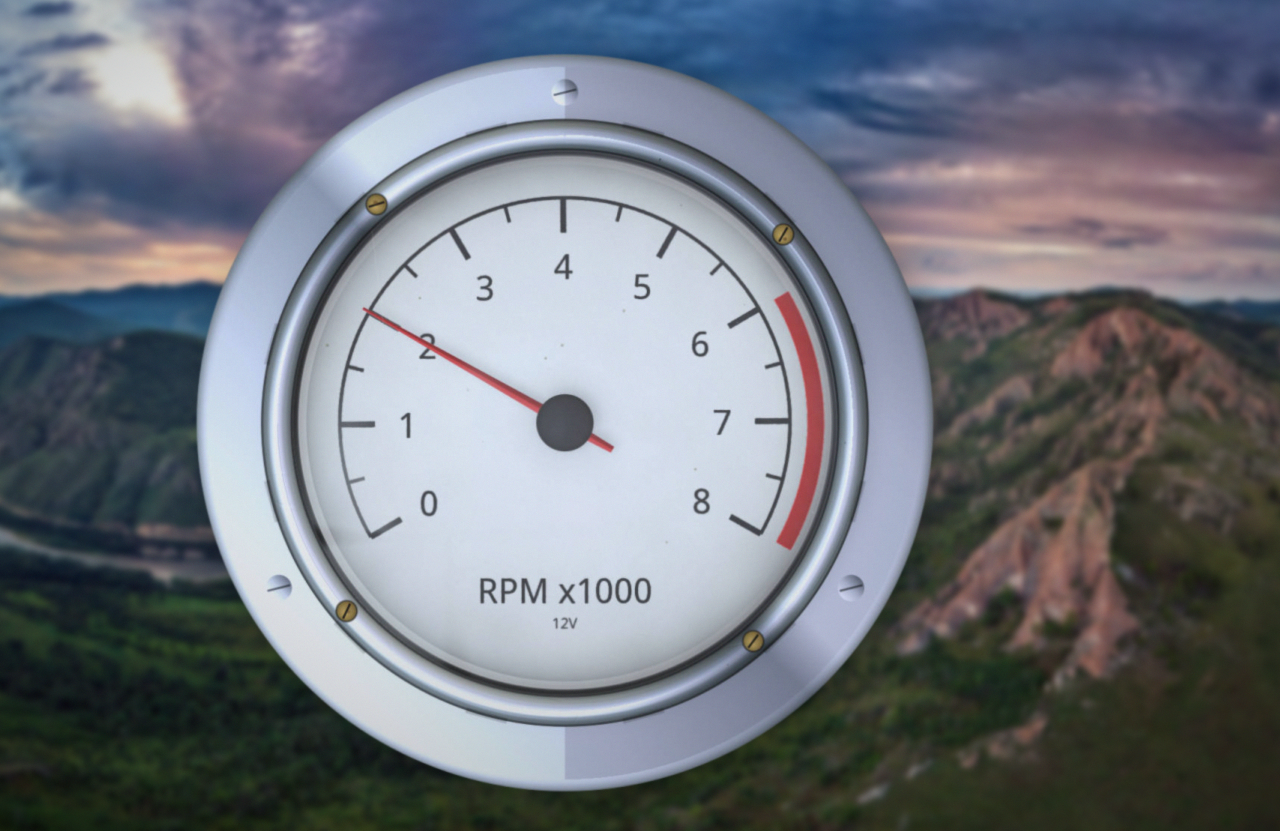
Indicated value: 2000 rpm
